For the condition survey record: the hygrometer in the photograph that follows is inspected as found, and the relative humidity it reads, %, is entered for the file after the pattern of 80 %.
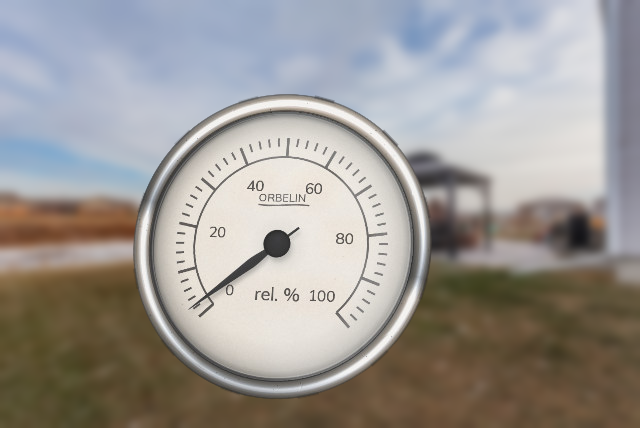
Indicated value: 2 %
